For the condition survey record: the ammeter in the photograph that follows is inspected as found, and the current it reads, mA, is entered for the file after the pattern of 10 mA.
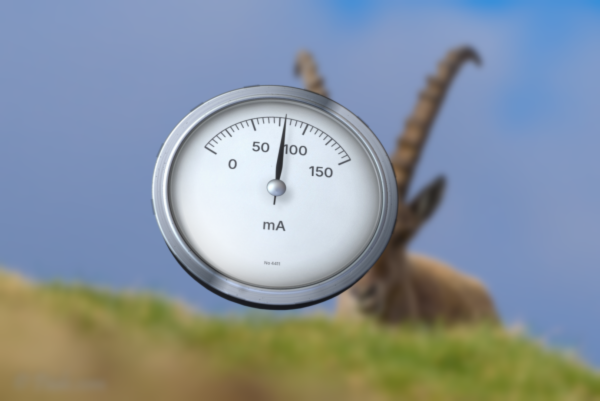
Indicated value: 80 mA
